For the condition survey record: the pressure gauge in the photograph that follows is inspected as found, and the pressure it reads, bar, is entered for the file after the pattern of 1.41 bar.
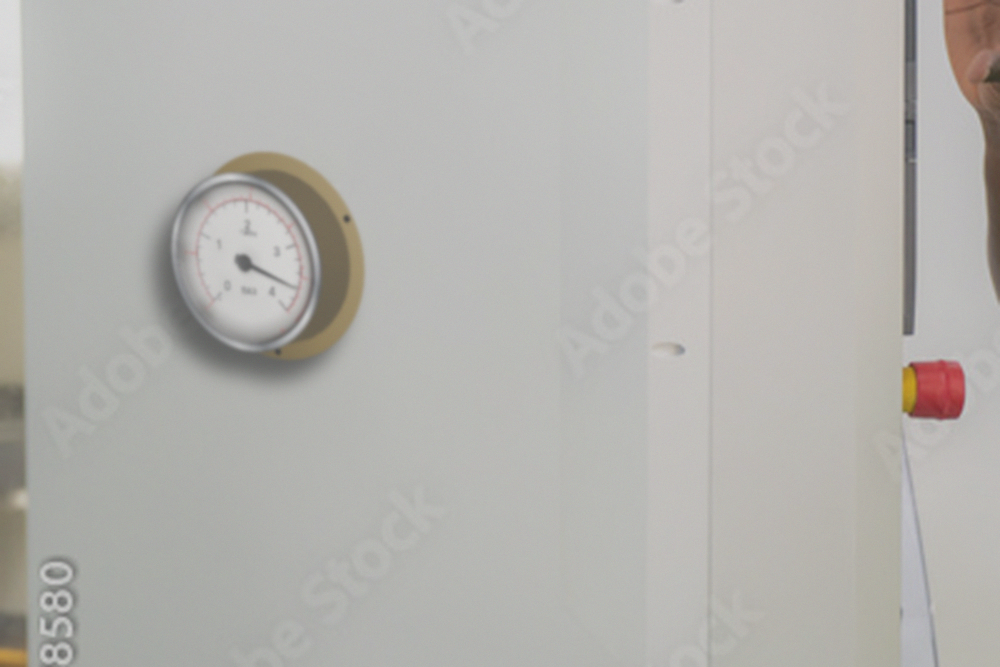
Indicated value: 3.6 bar
